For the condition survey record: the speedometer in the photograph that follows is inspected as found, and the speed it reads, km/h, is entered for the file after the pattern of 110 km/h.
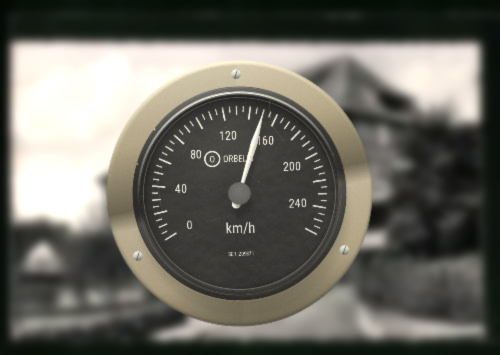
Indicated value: 150 km/h
